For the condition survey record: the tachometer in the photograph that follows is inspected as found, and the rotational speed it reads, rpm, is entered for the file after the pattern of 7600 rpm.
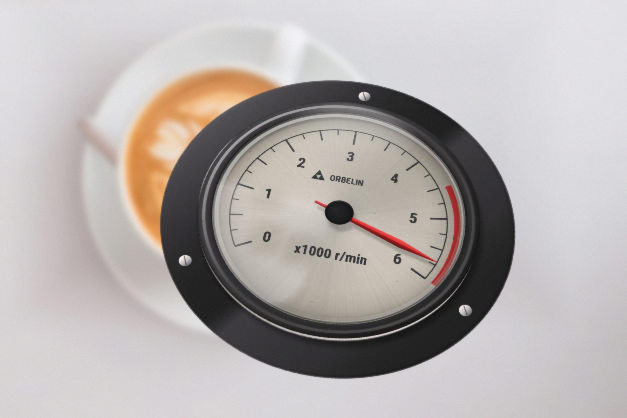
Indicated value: 5750 rpm
